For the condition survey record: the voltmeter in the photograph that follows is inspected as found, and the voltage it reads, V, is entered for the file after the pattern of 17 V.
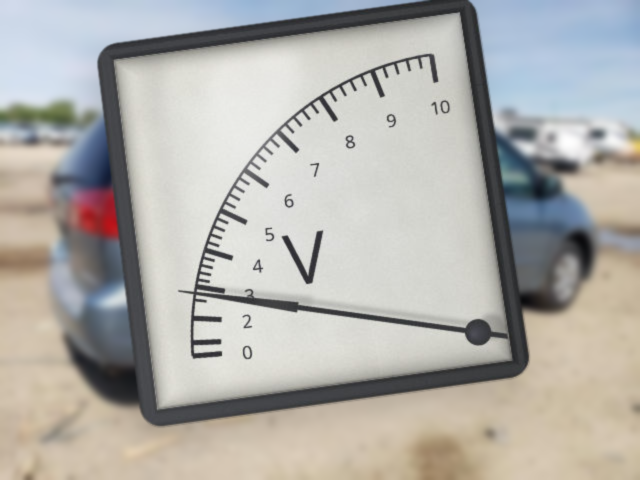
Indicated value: 2.8 V
